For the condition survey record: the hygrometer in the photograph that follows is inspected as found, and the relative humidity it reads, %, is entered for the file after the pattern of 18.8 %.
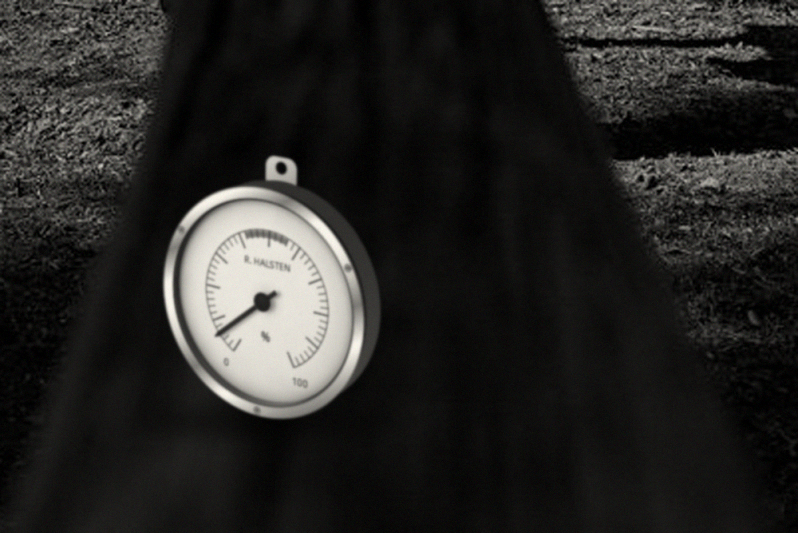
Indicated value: 6 %
